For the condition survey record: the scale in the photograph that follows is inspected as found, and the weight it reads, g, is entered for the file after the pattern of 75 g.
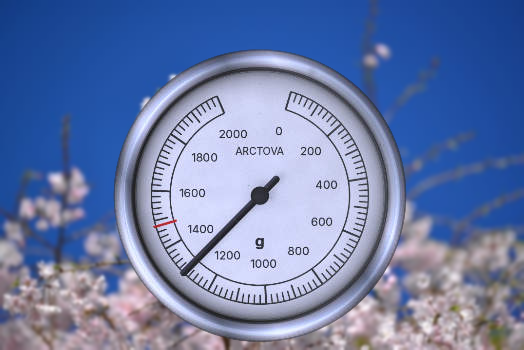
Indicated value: 1300 g
